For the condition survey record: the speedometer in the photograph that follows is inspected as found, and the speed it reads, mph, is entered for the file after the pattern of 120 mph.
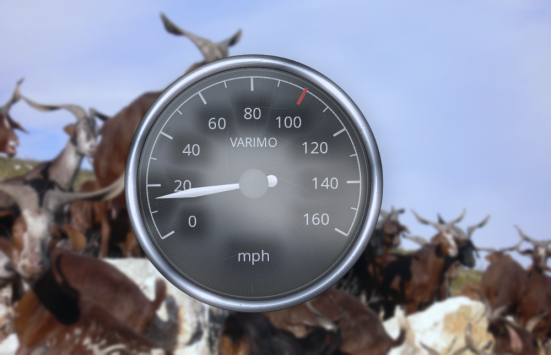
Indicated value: 15 mph
